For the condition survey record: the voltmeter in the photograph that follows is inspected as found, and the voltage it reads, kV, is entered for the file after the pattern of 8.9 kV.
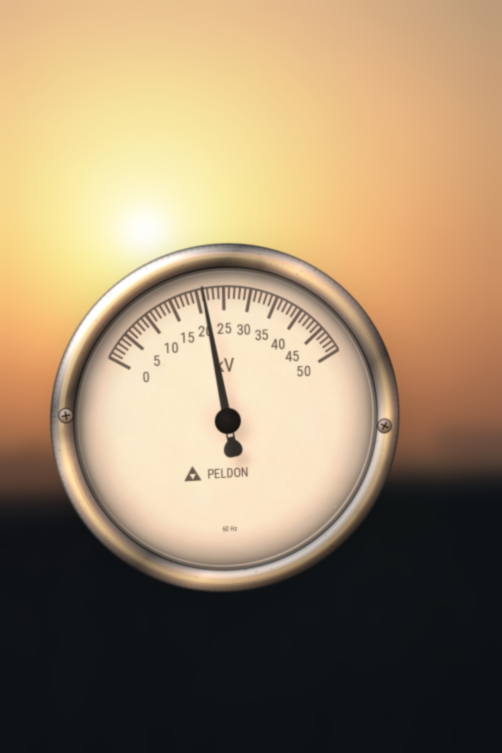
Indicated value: 21 kV
